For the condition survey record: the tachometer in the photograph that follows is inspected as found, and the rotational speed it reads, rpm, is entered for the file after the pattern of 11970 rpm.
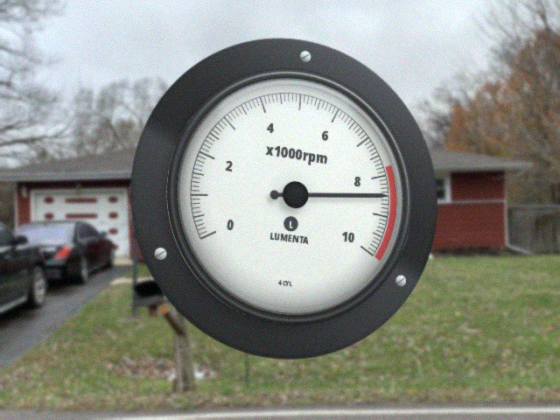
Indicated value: 8500 rpm
